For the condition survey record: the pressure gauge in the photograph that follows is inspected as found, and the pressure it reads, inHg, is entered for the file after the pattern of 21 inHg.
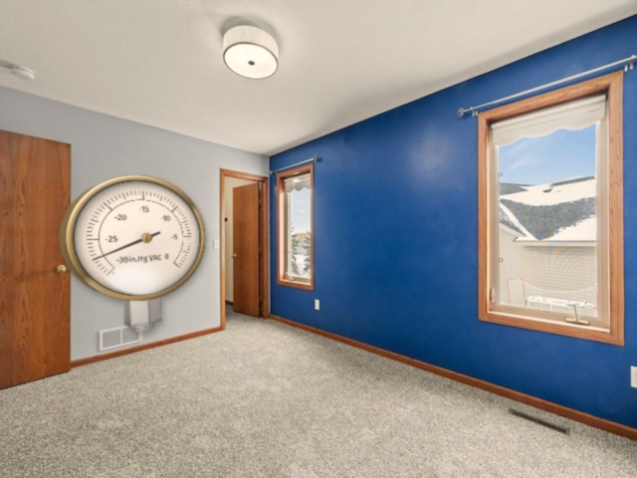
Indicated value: -27.5 inHg
